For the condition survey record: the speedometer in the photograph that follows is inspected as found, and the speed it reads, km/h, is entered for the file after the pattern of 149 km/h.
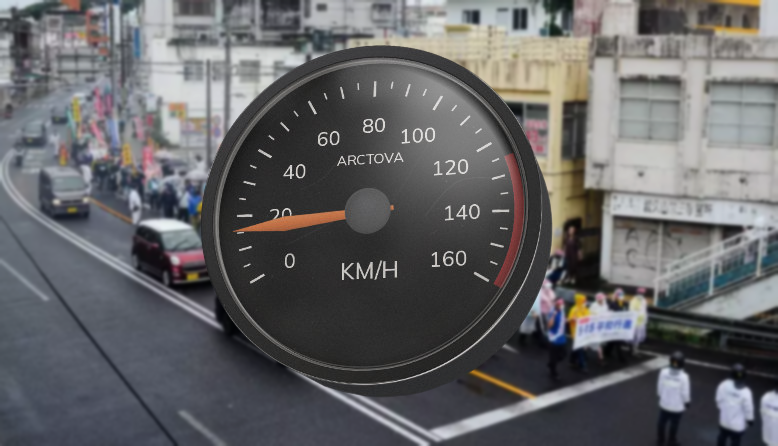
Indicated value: 15 km/h
